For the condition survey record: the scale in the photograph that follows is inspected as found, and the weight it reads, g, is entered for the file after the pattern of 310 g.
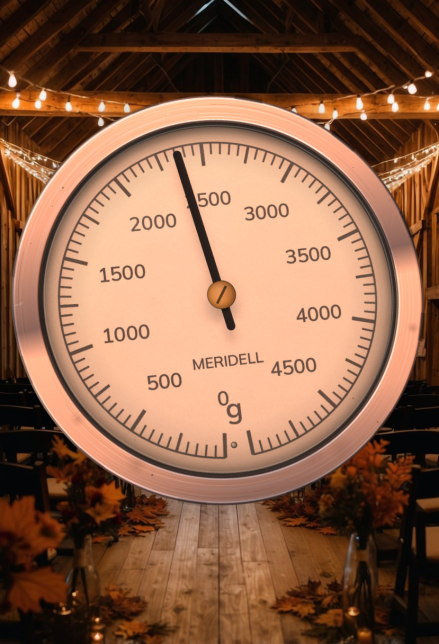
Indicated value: 2350 g
